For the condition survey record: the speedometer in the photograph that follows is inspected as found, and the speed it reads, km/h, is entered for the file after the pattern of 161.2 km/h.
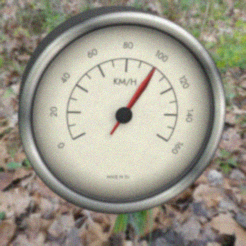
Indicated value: 100 km/h
